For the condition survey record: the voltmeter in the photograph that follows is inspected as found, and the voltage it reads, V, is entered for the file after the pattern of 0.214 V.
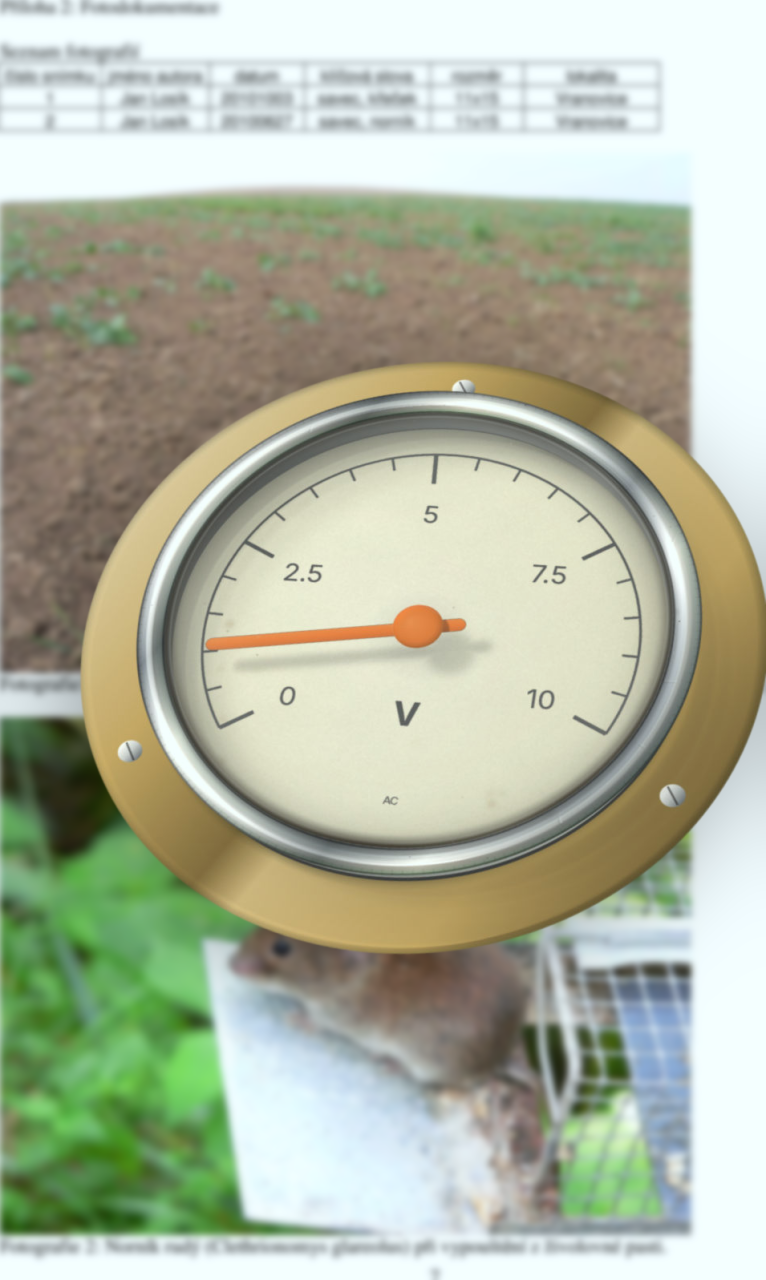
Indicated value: 1 V
